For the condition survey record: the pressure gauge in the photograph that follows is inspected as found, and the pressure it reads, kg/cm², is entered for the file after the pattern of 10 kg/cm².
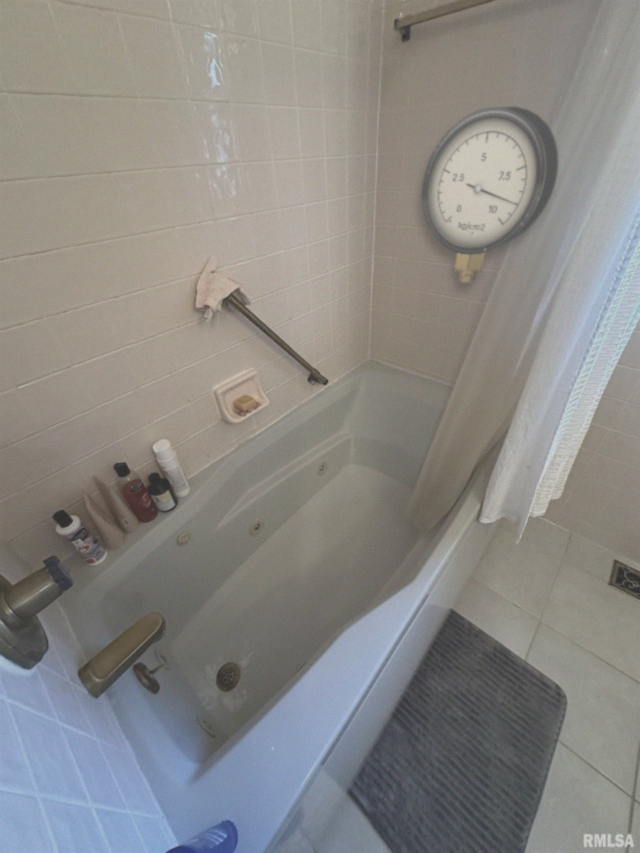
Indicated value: 9 kg/cm²
